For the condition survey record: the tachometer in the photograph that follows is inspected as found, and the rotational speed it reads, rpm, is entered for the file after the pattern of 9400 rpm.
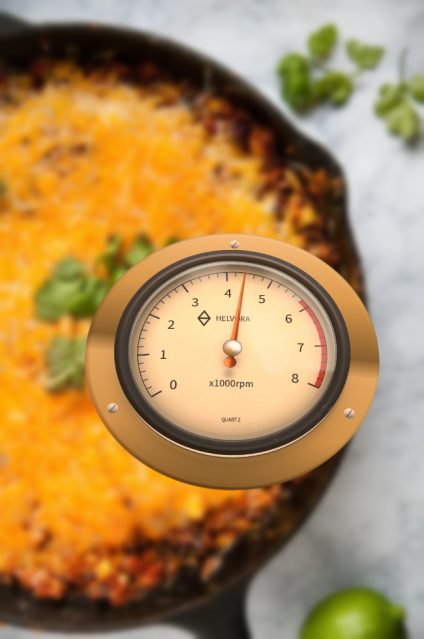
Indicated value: 4400 rpm
